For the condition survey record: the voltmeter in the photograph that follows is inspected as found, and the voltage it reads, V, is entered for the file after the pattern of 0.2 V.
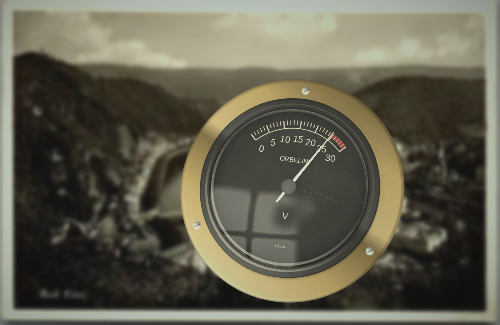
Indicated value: 25 V
